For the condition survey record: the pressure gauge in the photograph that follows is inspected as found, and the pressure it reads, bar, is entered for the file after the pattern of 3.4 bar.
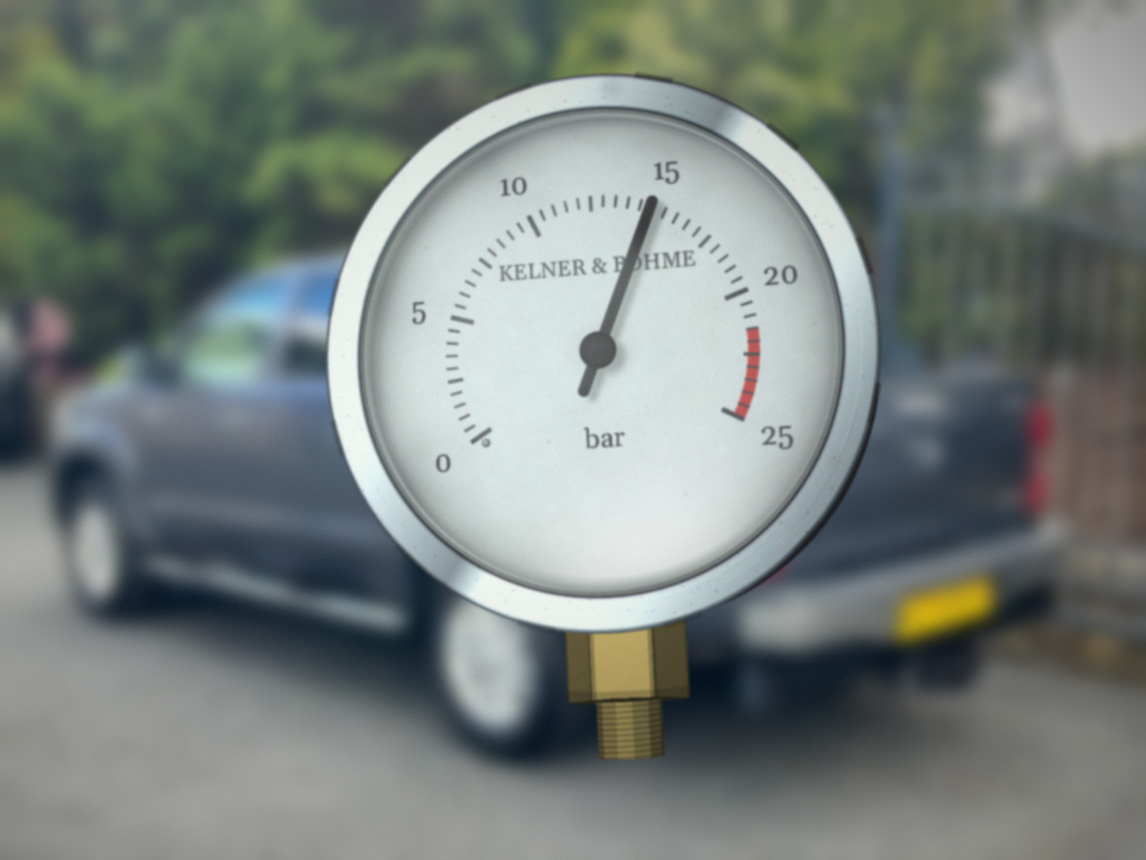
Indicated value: 15 bar
